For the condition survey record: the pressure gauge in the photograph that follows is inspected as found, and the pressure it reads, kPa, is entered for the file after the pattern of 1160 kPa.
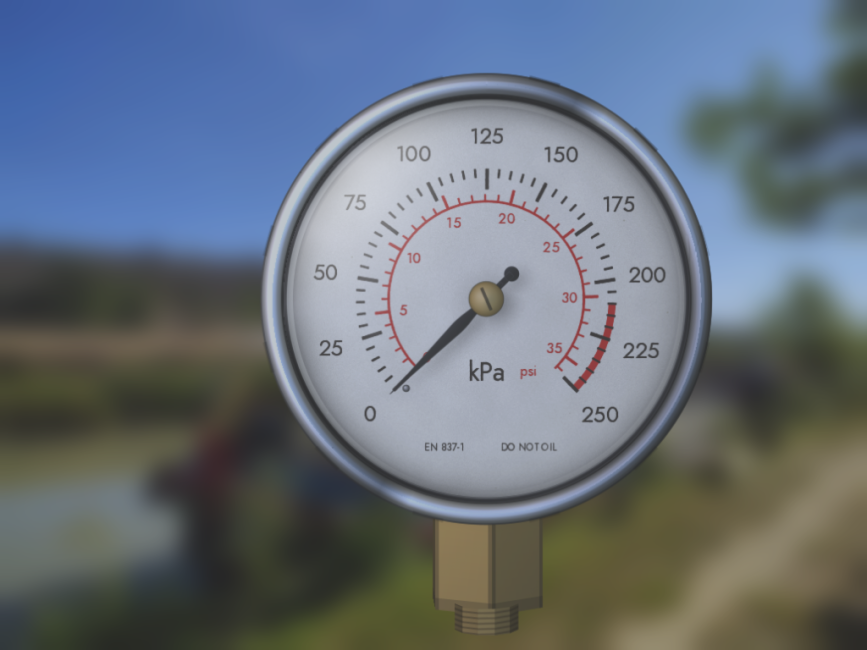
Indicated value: 0 kPa
